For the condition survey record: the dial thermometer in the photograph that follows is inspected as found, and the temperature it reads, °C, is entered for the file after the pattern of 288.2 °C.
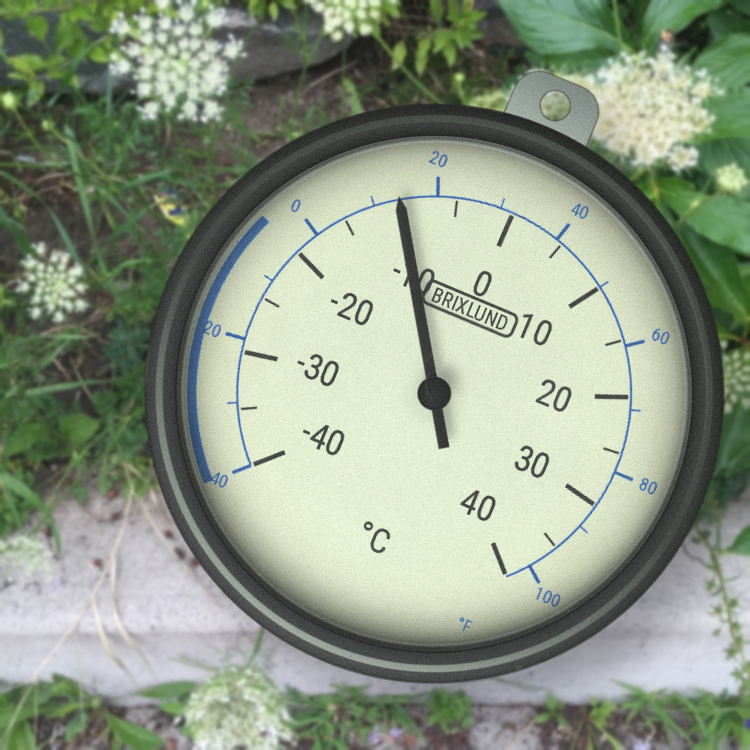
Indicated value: -10 °C
